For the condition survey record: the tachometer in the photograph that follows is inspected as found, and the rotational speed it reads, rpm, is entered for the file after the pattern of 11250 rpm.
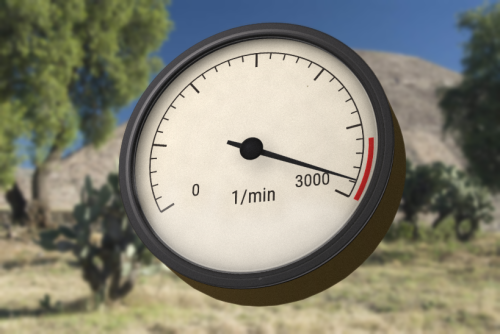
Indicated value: 2900 rpm
